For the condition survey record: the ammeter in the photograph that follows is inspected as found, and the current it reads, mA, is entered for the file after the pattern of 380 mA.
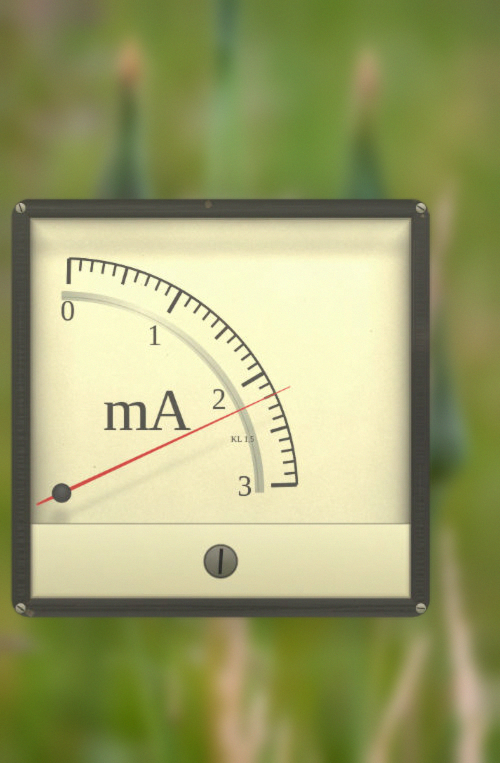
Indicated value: 2.2 mA
